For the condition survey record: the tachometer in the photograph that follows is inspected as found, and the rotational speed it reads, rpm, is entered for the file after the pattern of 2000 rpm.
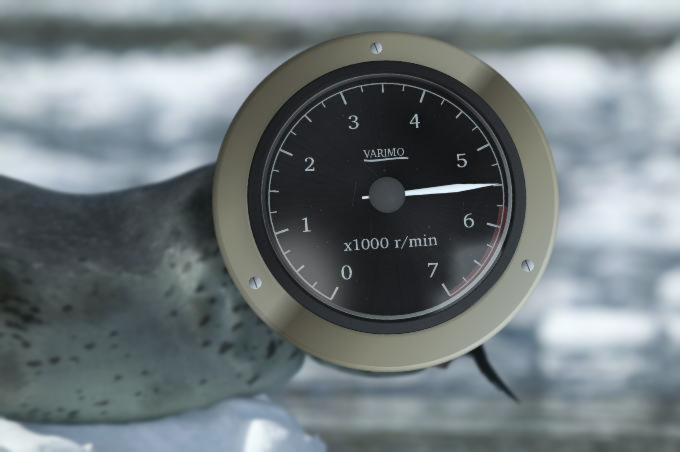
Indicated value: 5500 rpm
